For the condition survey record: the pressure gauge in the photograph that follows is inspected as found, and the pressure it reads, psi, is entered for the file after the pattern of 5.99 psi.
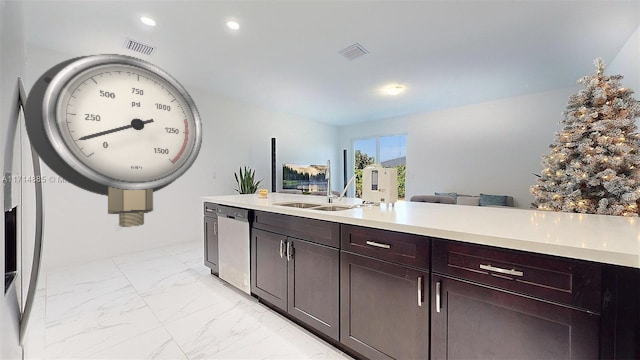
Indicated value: 100 psi
